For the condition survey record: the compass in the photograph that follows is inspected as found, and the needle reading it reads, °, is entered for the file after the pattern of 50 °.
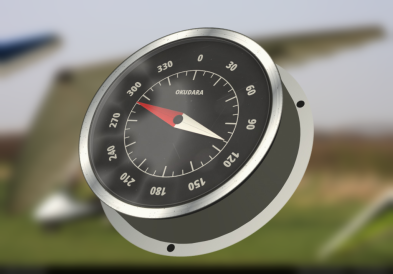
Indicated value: 290 °
